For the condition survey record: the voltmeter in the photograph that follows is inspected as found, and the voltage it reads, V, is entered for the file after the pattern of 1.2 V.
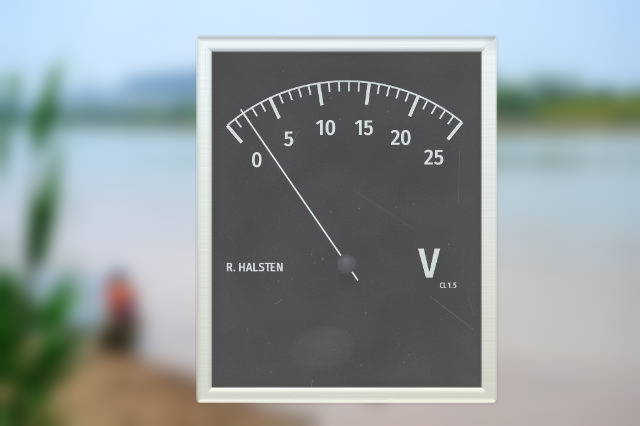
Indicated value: 2 V
